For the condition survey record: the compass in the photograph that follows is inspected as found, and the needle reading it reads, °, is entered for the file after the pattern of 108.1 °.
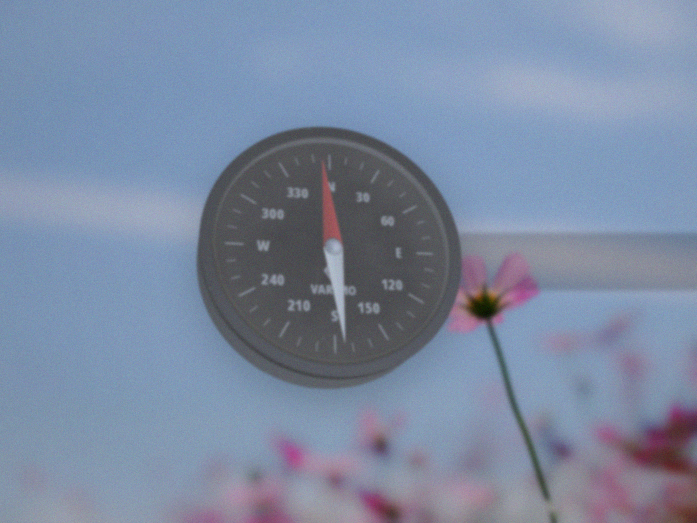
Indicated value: 355 °
